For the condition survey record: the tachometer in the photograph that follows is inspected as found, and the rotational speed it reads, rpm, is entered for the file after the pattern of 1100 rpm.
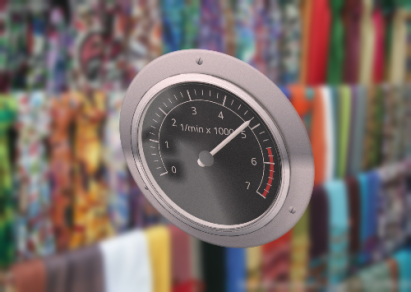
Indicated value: 4800 rpm
